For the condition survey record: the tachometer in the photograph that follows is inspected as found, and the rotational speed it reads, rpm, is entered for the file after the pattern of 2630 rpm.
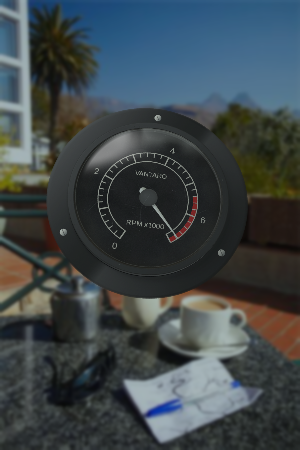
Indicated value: 6800 rpm
